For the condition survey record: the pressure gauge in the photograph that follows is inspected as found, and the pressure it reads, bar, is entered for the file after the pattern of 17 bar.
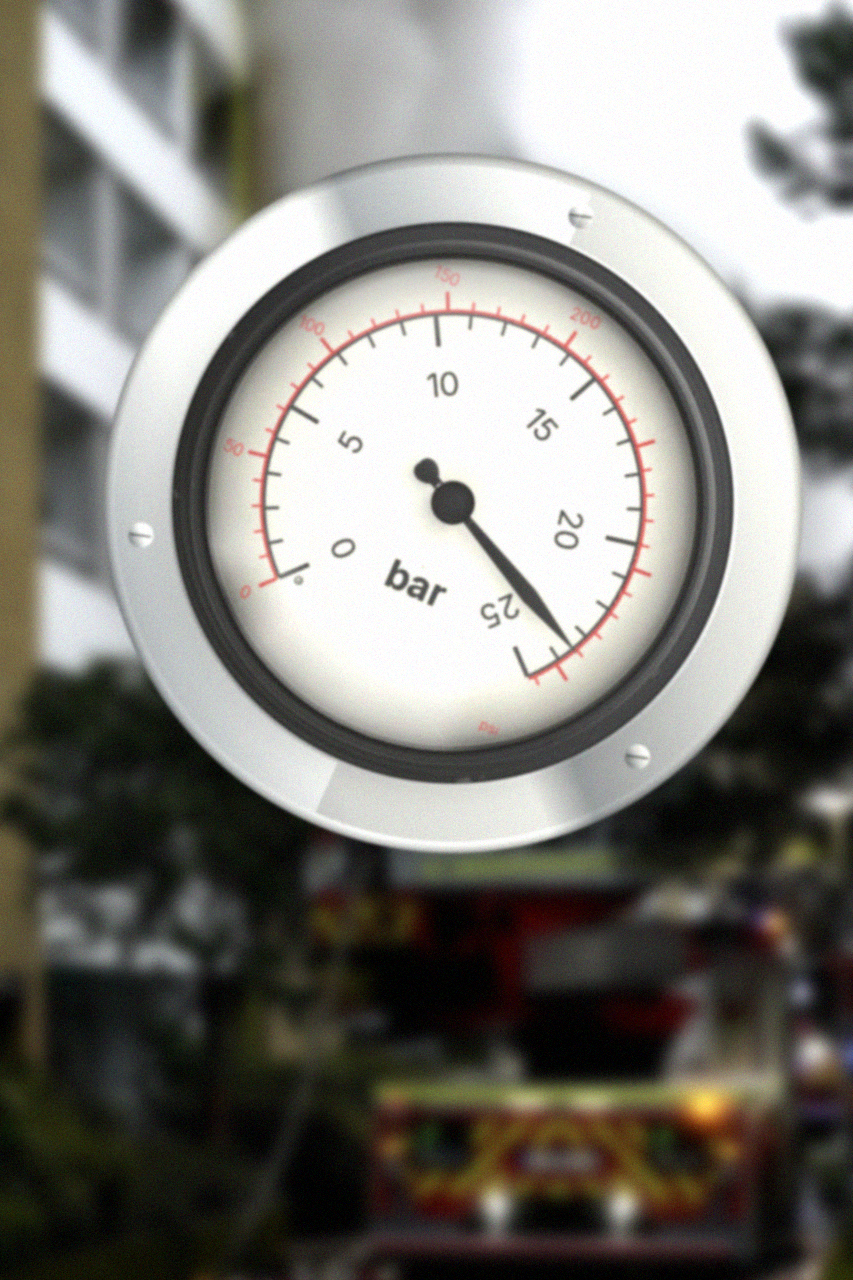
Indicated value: 23.5 bar
